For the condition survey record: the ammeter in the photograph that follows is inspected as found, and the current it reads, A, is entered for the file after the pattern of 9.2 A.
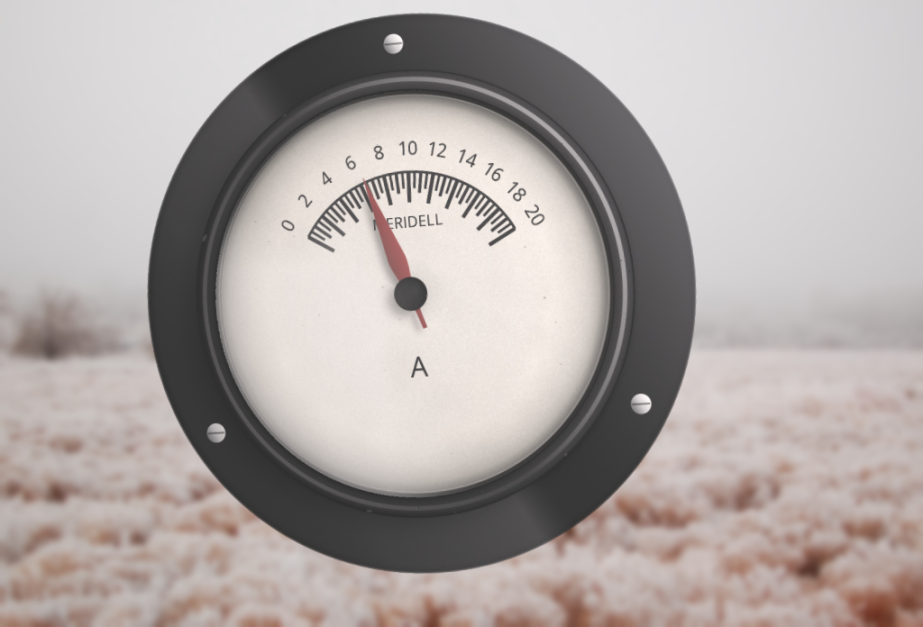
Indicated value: 6.5 A
